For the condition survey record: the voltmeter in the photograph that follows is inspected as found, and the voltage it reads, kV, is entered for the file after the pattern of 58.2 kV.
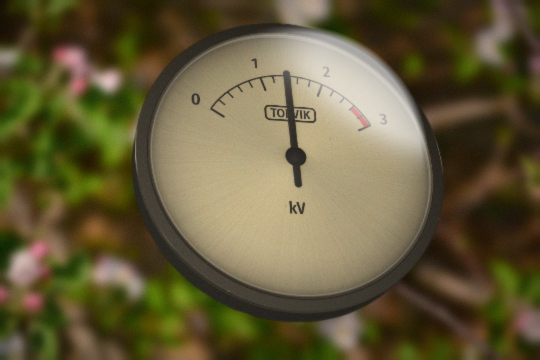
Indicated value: 1.4 kV
